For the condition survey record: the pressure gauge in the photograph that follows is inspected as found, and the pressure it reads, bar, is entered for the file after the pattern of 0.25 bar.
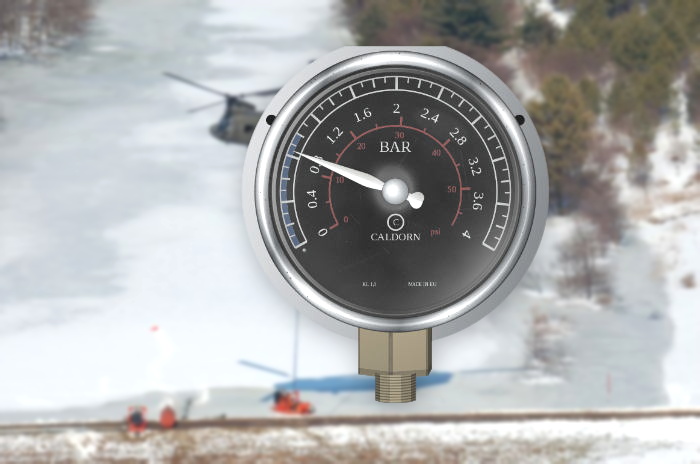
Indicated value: 0.85 bar
